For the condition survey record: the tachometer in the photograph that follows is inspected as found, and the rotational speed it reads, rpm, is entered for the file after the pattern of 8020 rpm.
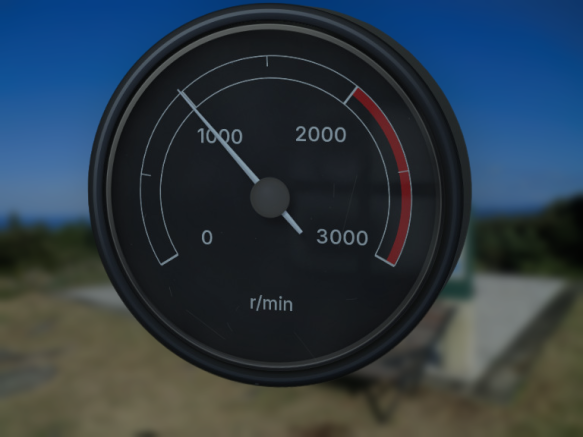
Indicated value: 1000 rpm
